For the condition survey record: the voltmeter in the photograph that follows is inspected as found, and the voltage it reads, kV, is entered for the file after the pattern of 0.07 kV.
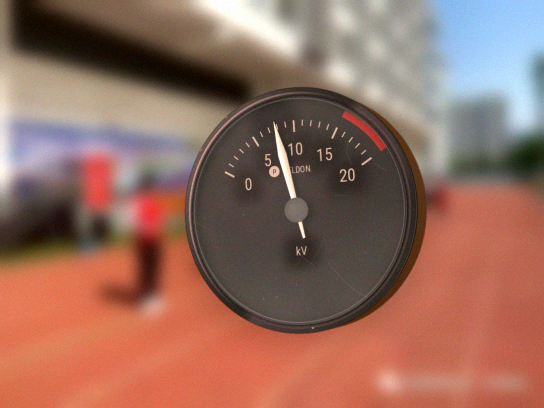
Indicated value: 8 kV
